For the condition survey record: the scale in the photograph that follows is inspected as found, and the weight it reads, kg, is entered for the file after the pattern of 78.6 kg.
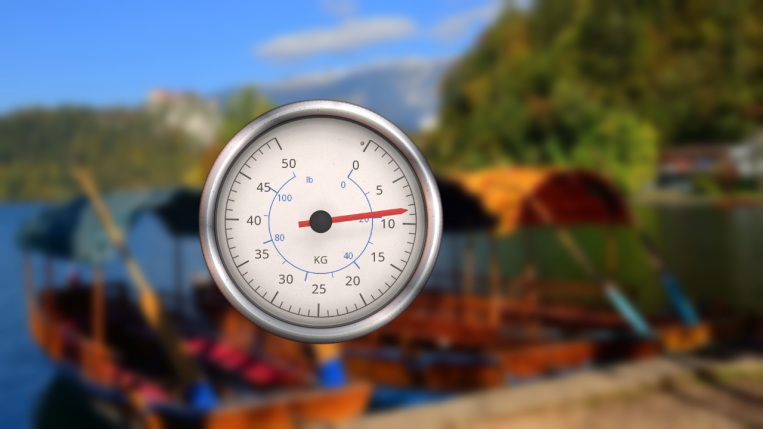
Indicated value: 8.5 kg
